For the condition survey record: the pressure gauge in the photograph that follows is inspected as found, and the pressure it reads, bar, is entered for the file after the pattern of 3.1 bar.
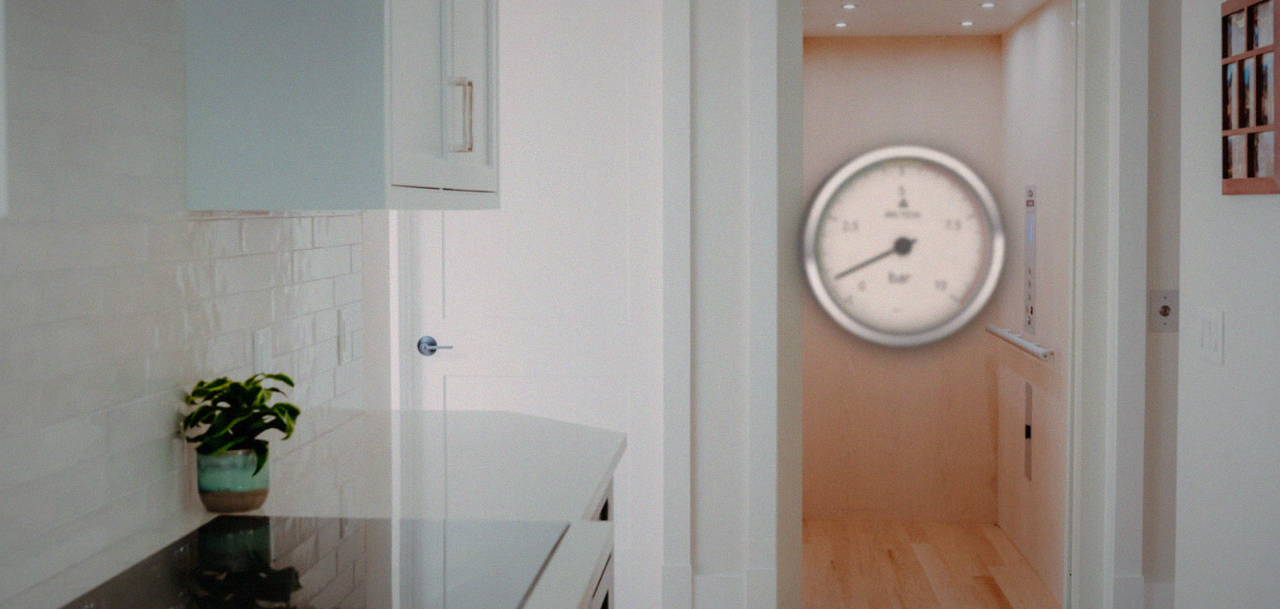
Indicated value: 0.75 bar
